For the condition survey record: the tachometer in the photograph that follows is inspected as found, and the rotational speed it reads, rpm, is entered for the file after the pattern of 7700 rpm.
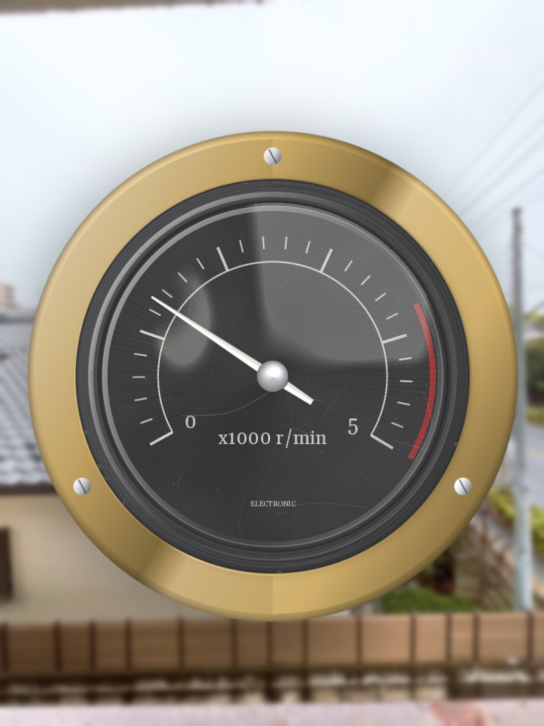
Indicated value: 1300 rpm
